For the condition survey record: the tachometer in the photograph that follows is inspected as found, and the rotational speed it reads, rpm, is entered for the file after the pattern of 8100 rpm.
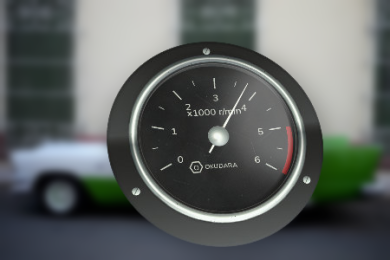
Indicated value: 3750 rpm
